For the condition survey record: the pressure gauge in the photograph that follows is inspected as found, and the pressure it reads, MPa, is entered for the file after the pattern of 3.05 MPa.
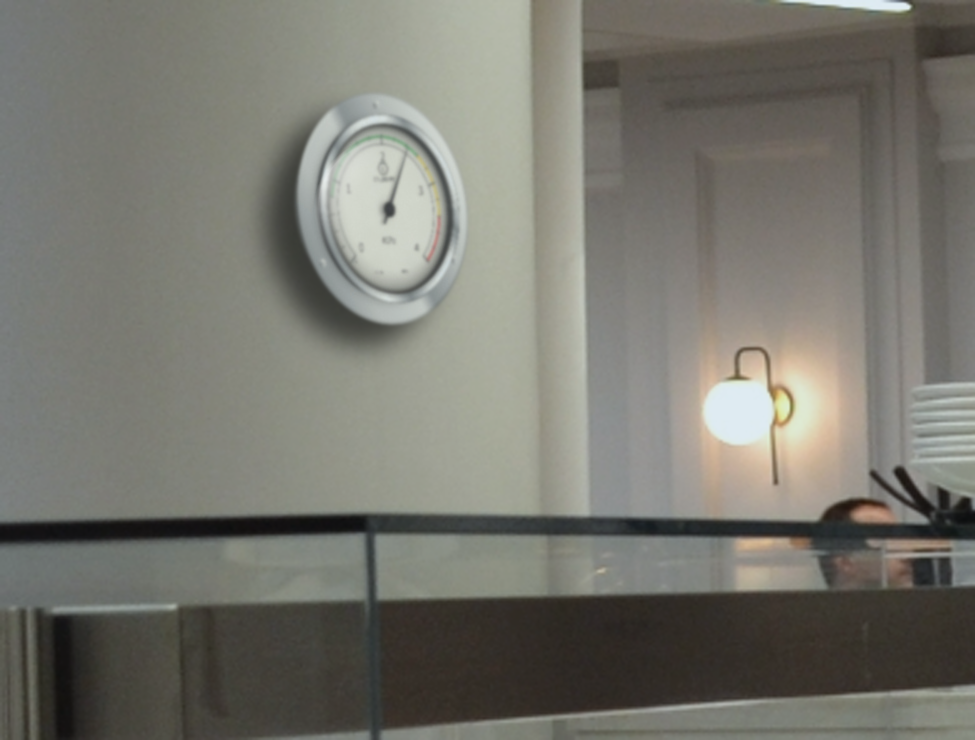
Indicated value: 2.4 MPa
